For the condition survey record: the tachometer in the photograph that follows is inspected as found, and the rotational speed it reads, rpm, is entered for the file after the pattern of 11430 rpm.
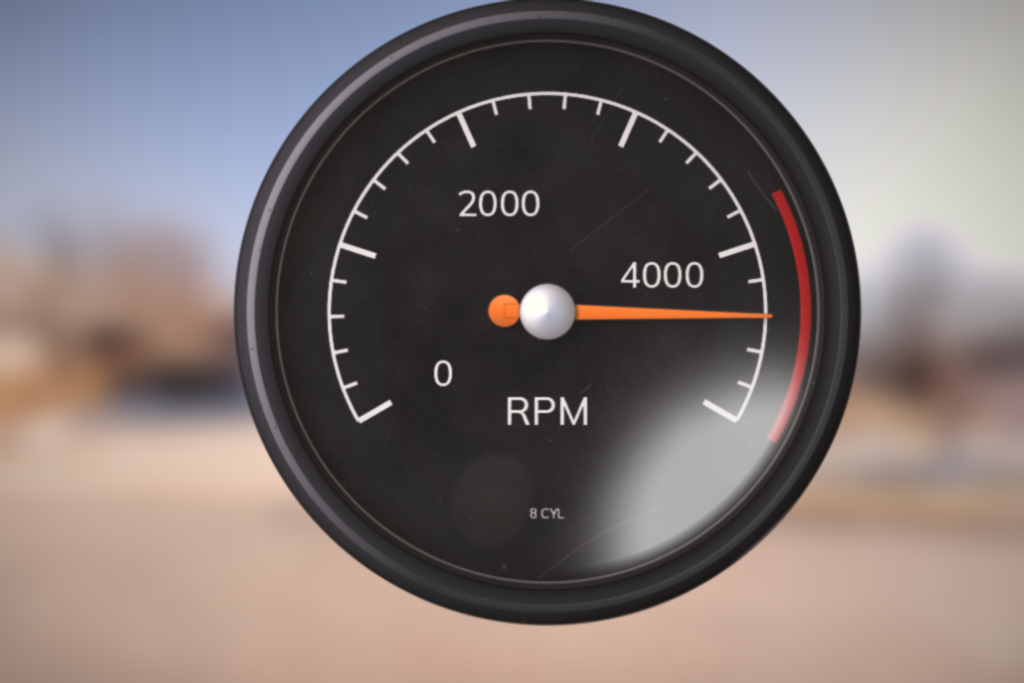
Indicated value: 4400 rpm
